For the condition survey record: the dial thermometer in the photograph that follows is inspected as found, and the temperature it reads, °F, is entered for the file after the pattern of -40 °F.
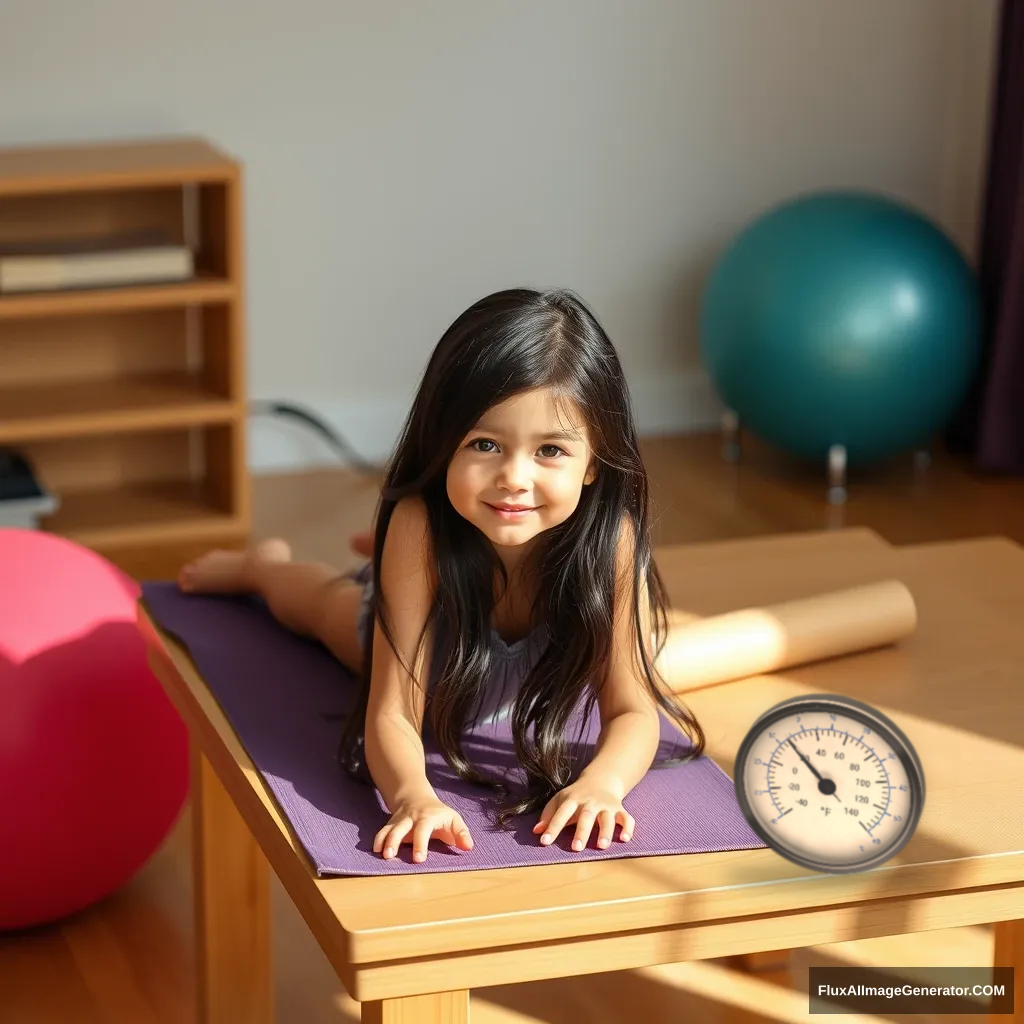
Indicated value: 20 °F
